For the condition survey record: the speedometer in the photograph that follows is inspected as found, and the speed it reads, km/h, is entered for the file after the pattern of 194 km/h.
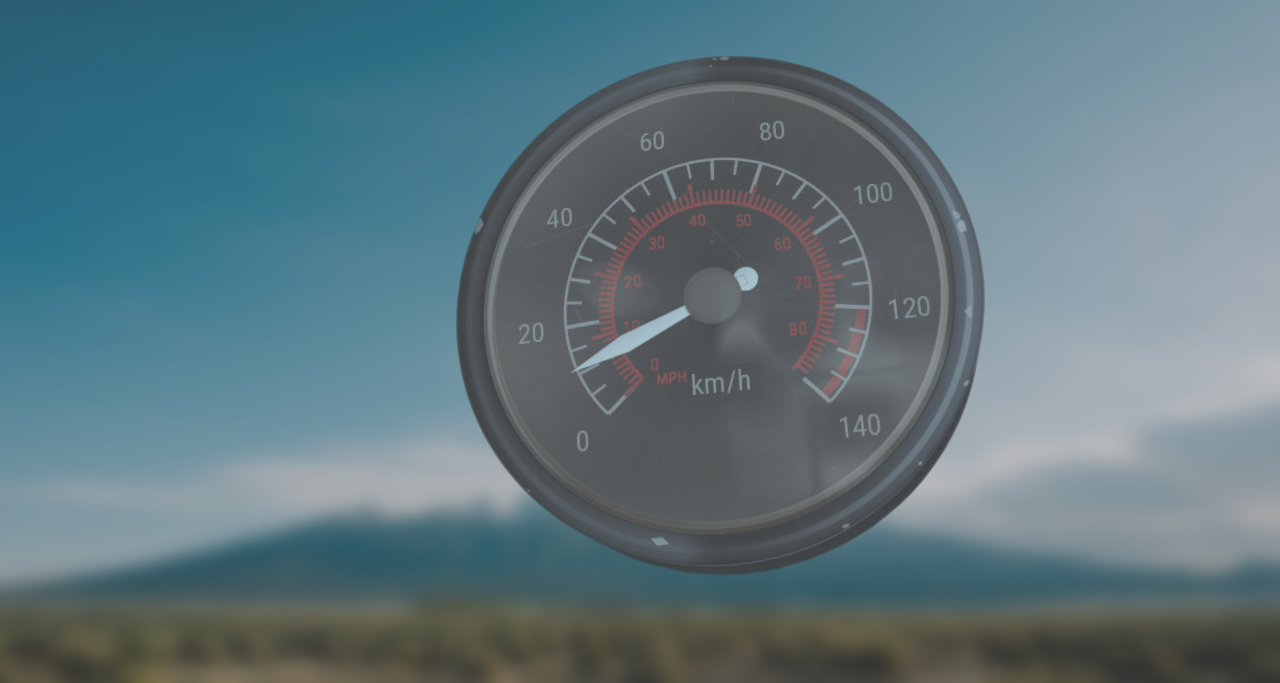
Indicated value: 10 km/h
